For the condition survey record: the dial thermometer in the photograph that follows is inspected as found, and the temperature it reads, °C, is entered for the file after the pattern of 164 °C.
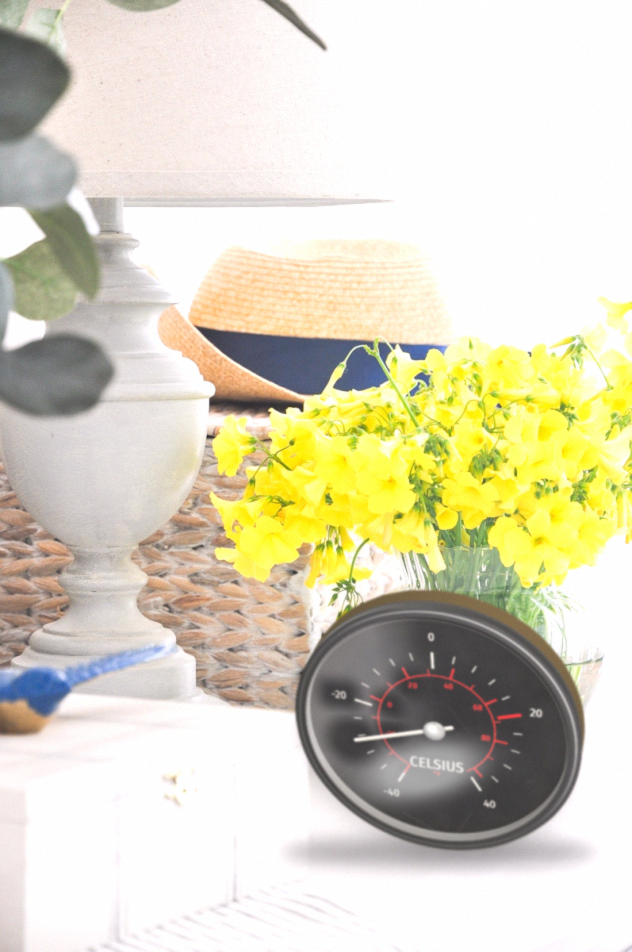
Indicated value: -28 °C
